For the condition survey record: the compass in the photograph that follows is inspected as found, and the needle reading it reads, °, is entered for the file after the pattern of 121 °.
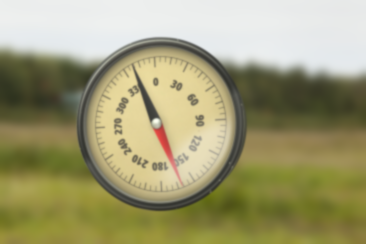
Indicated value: 160 °
